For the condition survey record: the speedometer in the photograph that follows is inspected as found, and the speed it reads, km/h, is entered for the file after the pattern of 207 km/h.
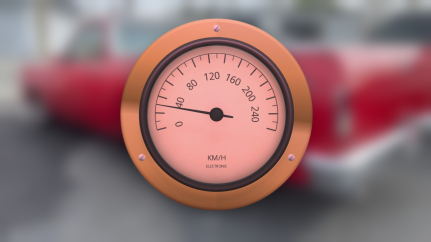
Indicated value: 30 km/h
